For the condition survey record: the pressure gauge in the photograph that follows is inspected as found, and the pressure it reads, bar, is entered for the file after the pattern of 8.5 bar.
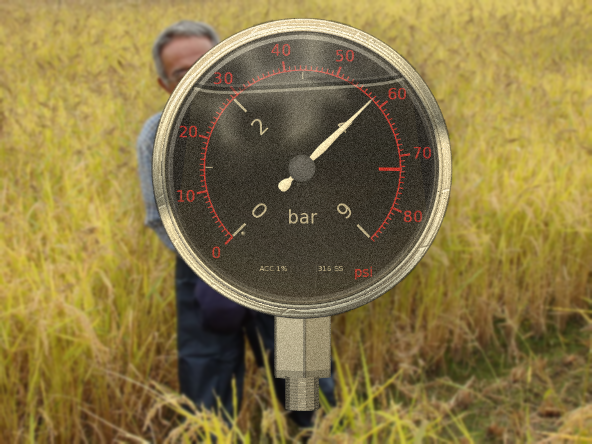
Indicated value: 4 bar
